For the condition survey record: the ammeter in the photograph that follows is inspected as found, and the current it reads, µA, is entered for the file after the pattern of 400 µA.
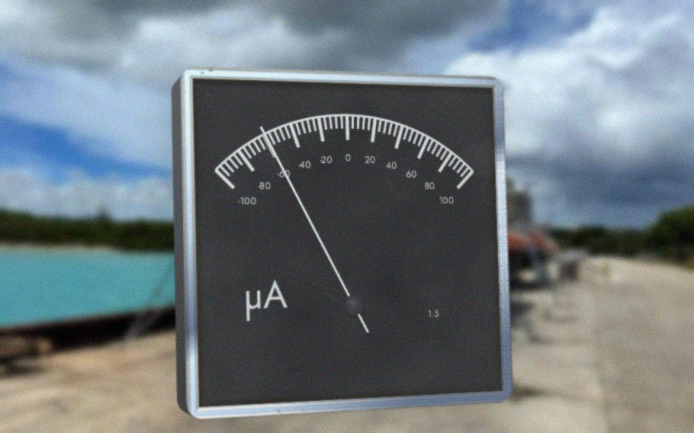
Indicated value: -60 µA
